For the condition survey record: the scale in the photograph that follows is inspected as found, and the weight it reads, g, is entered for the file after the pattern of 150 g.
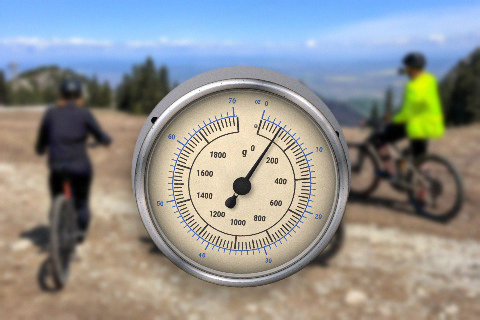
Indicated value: 100 g
